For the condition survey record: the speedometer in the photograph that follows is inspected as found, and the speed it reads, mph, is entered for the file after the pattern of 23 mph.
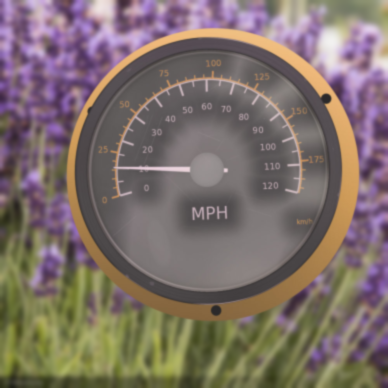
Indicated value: 10 mph
